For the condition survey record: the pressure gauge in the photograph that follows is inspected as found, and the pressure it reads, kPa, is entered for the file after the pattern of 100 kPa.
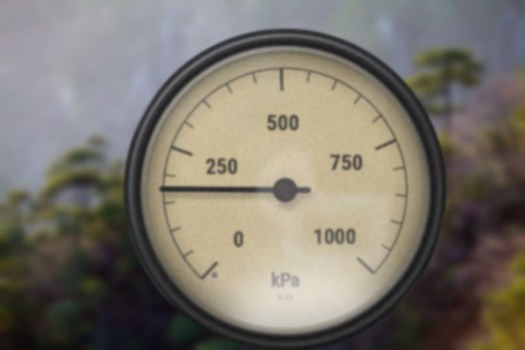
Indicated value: 175 kPa
